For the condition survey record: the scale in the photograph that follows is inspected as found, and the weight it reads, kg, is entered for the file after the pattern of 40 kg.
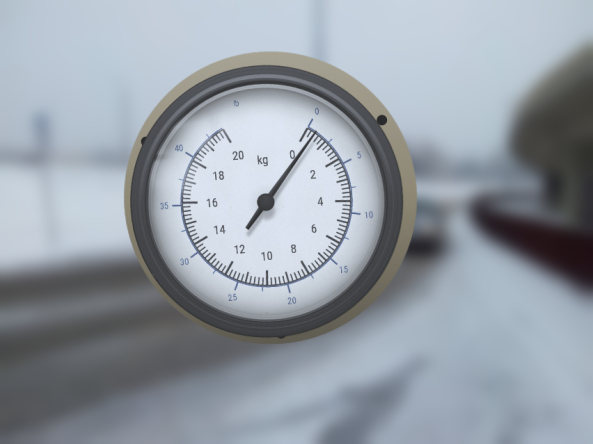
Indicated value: 0.4 kg
